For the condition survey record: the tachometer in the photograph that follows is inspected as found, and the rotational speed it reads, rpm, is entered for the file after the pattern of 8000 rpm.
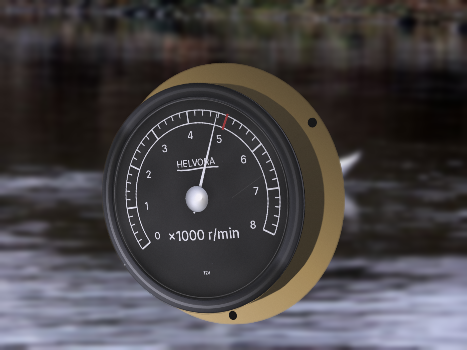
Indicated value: 4800 rpm
